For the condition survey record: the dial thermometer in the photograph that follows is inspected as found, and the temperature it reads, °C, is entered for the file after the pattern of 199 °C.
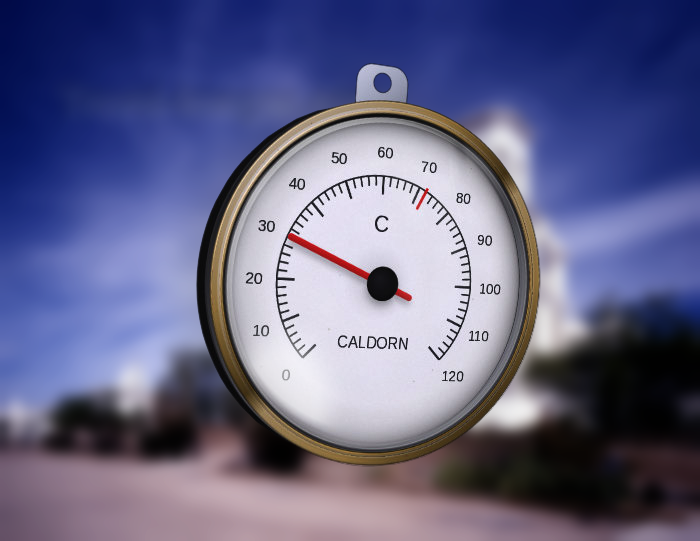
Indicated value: 30 °C
